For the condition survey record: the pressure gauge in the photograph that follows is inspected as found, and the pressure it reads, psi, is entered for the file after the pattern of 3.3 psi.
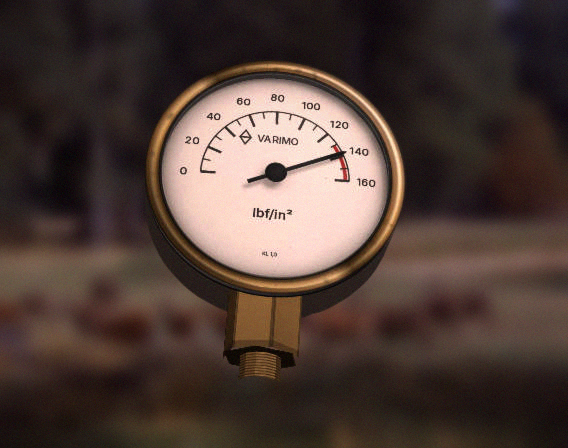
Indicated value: 140 psi
